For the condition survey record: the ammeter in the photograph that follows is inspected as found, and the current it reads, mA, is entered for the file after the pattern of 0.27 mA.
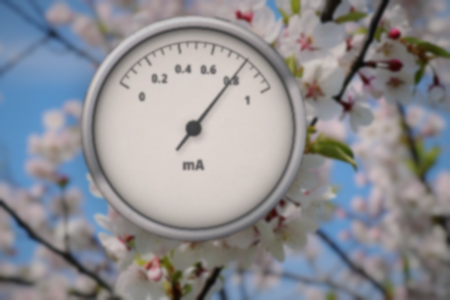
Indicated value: 0.8 mA
